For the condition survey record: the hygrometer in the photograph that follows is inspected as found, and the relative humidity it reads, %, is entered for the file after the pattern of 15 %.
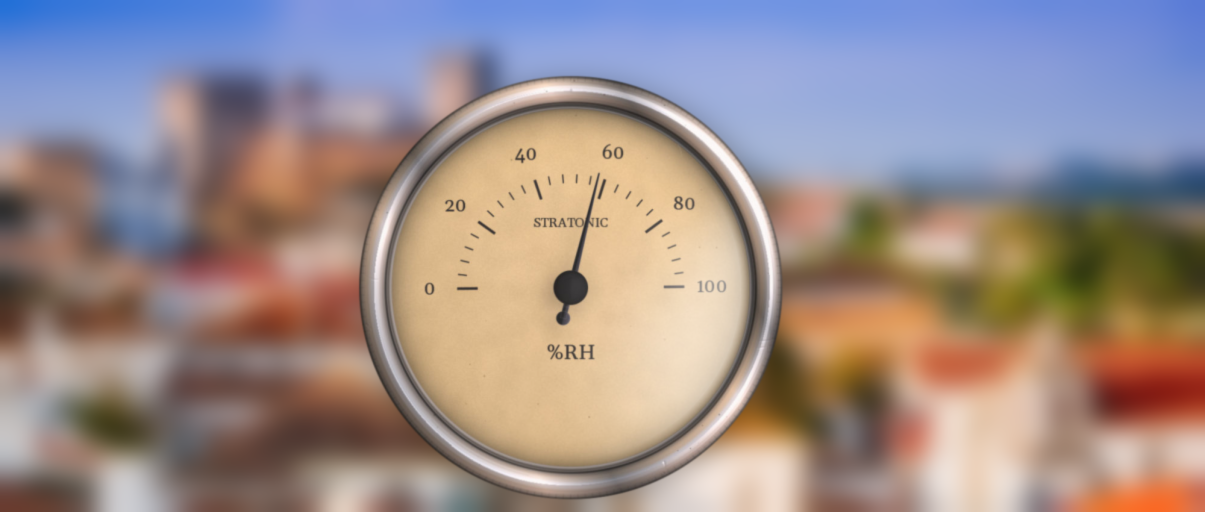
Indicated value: 58 %
